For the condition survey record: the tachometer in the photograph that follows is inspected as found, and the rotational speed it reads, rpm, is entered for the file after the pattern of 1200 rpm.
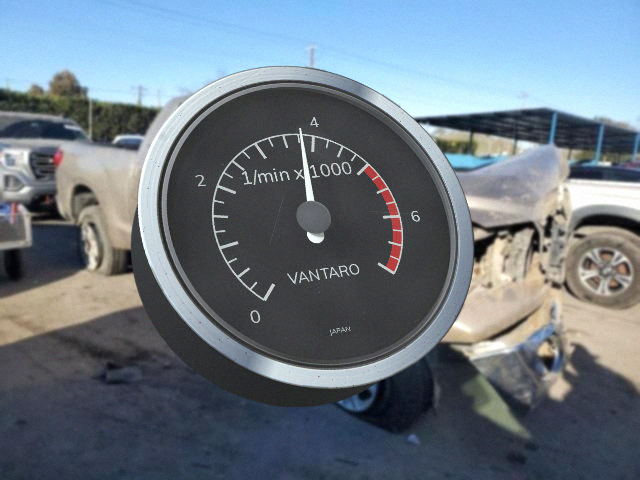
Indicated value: 3750 rpm
